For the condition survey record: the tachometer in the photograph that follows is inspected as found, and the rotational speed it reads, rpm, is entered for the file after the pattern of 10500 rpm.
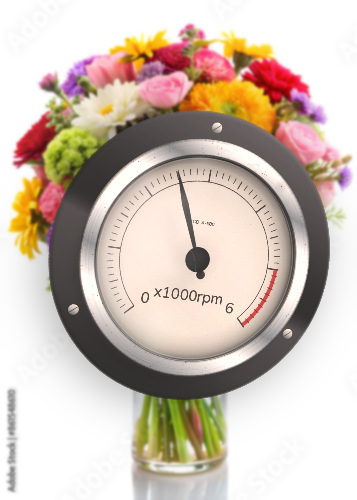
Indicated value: 2500 rpm
